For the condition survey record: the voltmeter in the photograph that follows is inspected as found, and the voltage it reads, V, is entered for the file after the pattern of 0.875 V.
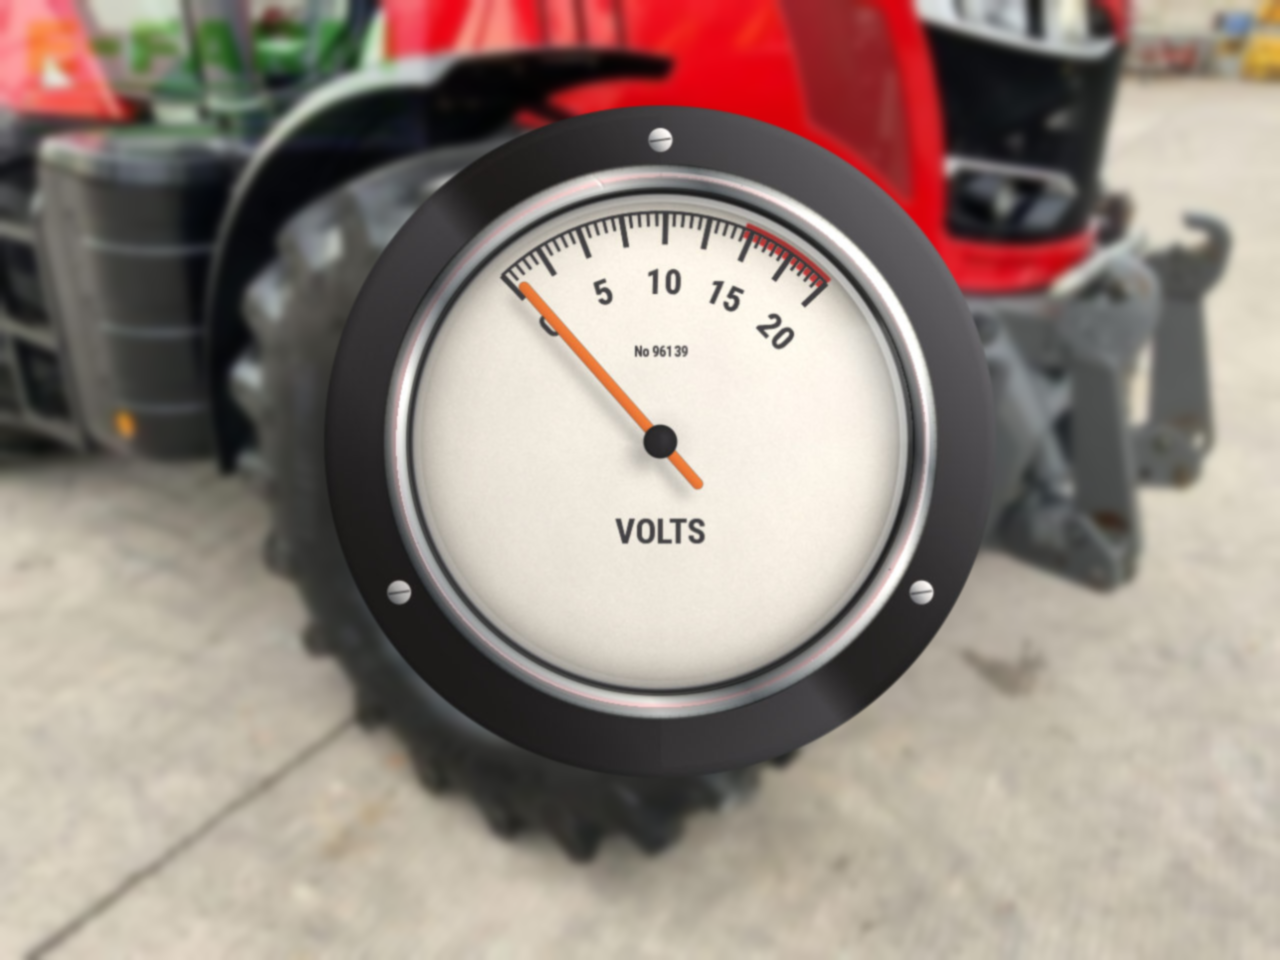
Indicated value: 0.5 V
